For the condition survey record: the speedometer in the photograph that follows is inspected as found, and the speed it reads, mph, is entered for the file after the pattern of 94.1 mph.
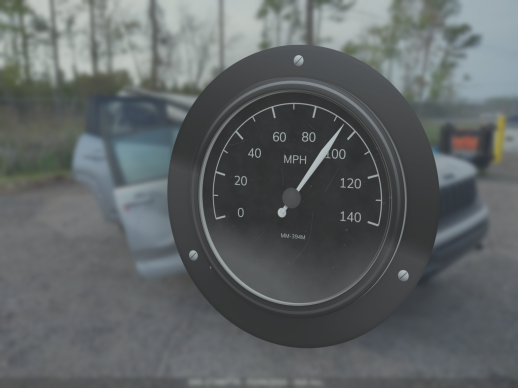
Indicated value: 95 mph
